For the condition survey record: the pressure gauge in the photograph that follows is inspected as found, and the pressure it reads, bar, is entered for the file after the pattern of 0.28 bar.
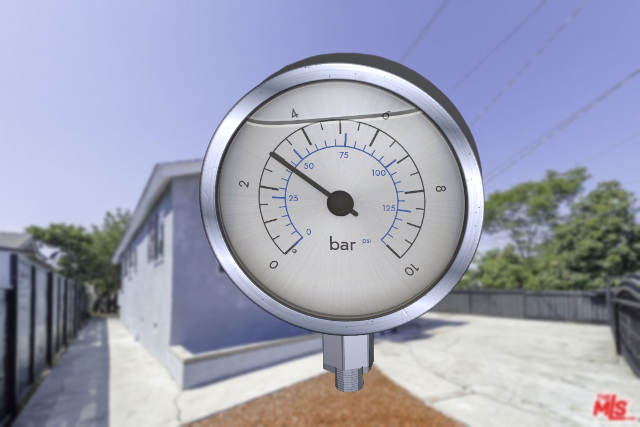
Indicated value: 3 bar
